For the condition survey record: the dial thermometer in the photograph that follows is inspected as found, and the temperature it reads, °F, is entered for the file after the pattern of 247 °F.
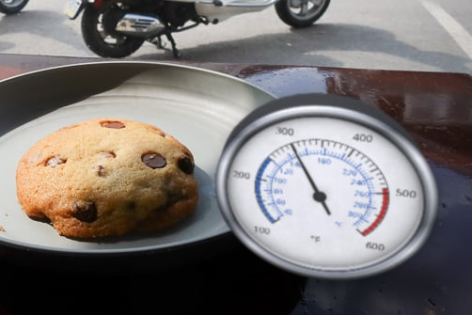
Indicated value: 300 °F
